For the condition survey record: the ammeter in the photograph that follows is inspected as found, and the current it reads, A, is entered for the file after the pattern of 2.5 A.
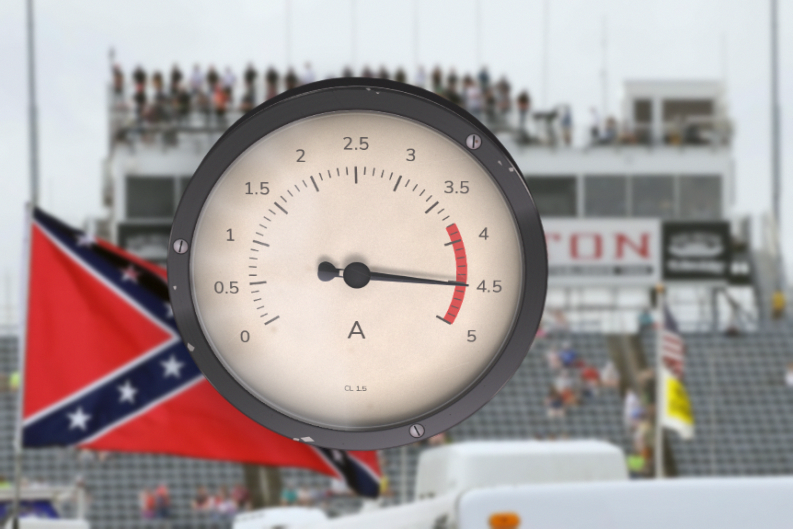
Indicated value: 4.5 A
